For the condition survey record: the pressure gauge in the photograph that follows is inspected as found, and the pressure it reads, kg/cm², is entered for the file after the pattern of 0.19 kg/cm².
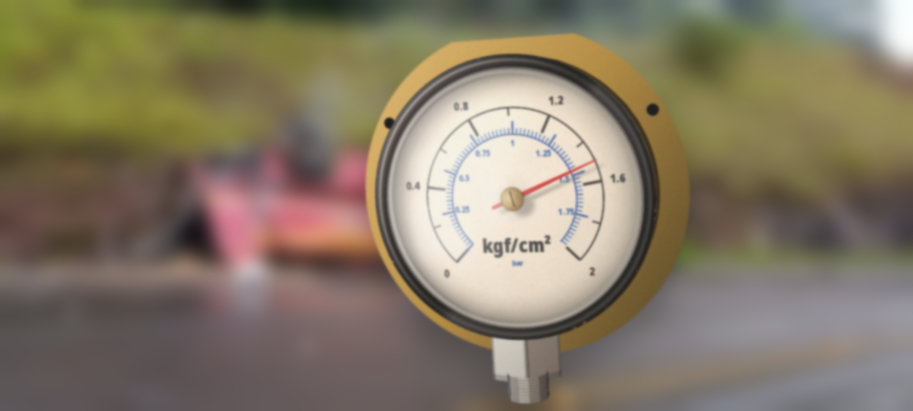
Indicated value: 1.5 kg/cm²
